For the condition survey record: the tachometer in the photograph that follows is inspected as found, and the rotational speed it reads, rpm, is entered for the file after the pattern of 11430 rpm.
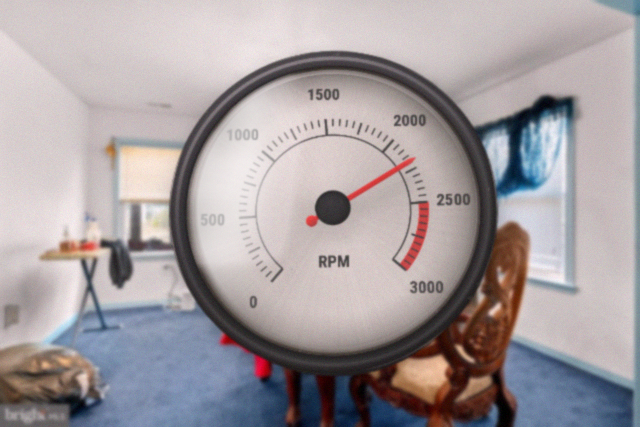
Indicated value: 2200 rpm
